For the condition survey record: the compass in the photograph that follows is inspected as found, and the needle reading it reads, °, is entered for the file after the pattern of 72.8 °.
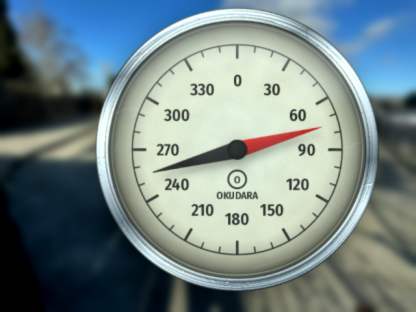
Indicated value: 75 °
